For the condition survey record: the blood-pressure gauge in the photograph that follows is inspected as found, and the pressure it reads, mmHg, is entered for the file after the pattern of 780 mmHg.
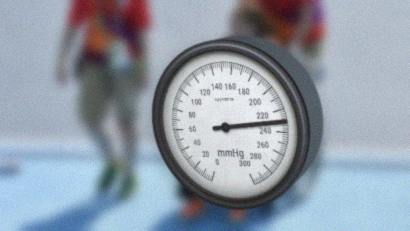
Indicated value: 230 mmHg
